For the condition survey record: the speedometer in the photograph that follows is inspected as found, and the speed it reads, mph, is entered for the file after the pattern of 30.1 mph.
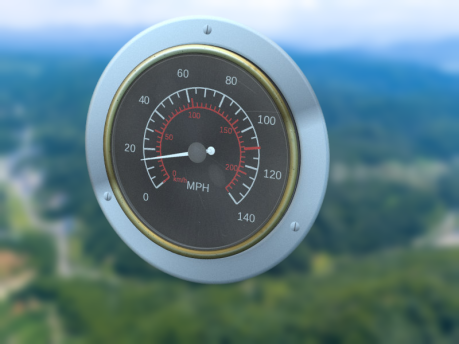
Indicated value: 15 mph
